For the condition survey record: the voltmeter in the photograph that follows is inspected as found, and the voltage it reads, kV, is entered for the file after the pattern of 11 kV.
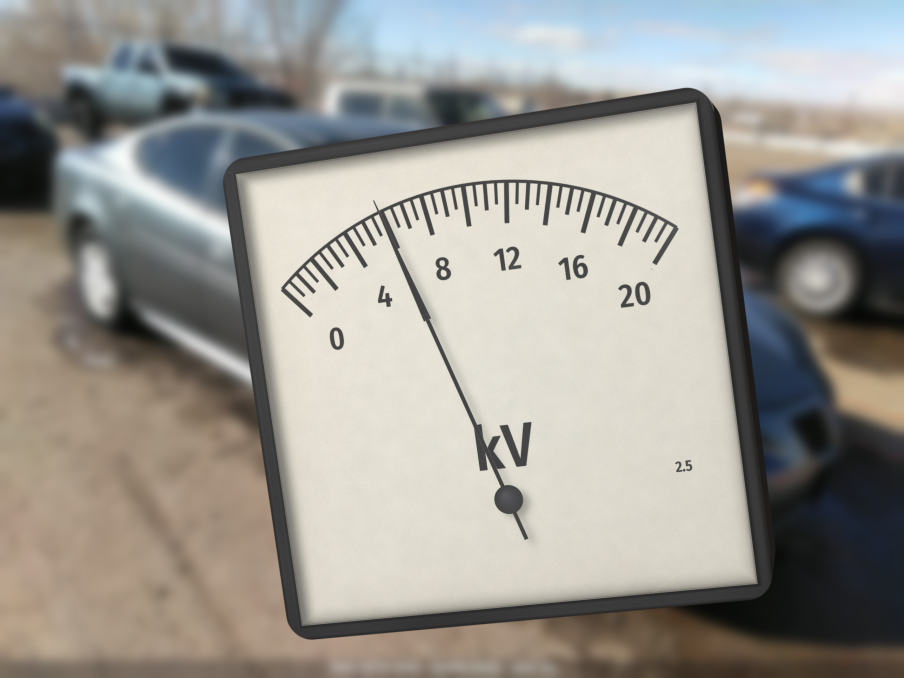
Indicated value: 6 kV
